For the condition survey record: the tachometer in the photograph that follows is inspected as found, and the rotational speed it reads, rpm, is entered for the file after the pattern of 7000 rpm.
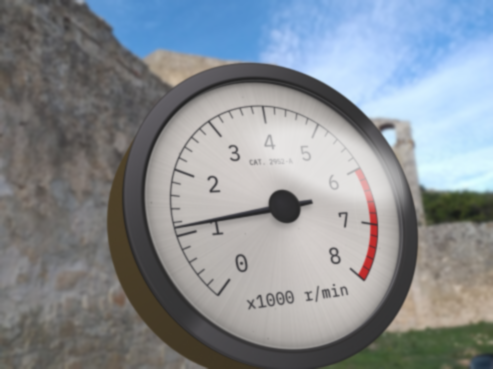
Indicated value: 1100 rpm
